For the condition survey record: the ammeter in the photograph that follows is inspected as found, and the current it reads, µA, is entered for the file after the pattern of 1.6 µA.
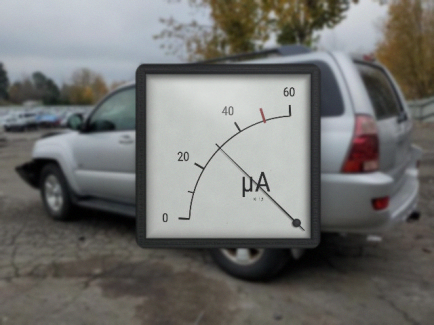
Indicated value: 30 µA
